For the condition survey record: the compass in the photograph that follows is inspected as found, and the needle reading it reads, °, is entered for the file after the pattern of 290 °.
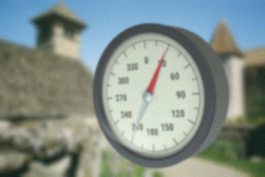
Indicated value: 30 °
